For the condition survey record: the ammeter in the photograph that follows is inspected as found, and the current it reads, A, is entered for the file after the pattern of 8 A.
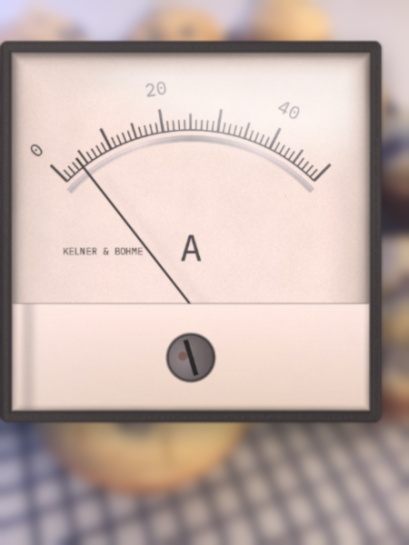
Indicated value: 4 A
